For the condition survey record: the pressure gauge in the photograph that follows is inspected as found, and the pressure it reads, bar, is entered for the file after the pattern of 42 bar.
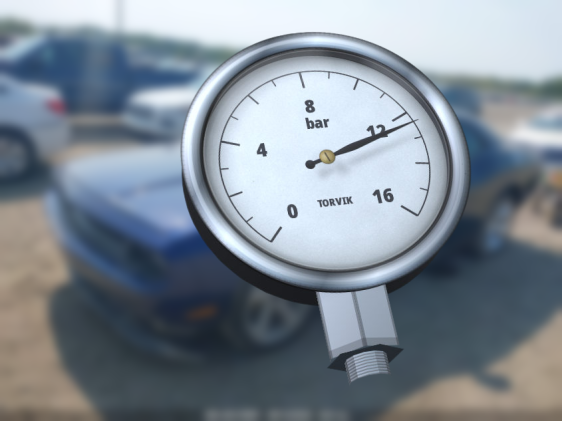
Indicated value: 12.5 bar
